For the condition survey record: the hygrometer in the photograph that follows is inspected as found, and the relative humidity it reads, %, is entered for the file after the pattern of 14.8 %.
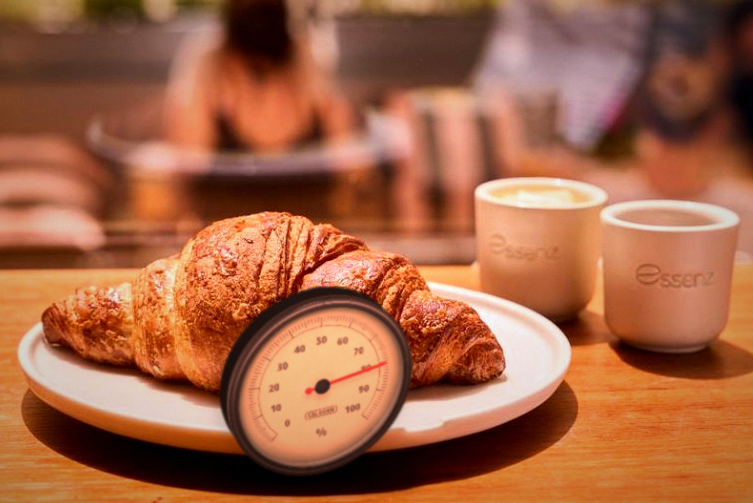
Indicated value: 80 %
